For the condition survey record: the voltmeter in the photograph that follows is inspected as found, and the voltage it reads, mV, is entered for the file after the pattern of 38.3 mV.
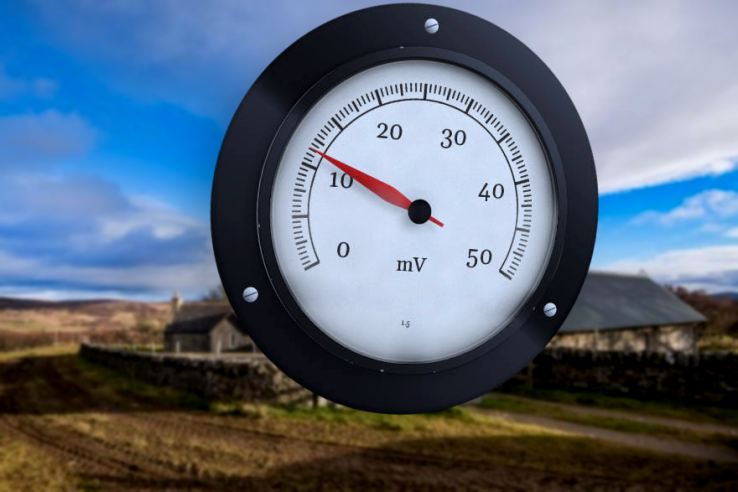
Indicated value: 11.5 mV
